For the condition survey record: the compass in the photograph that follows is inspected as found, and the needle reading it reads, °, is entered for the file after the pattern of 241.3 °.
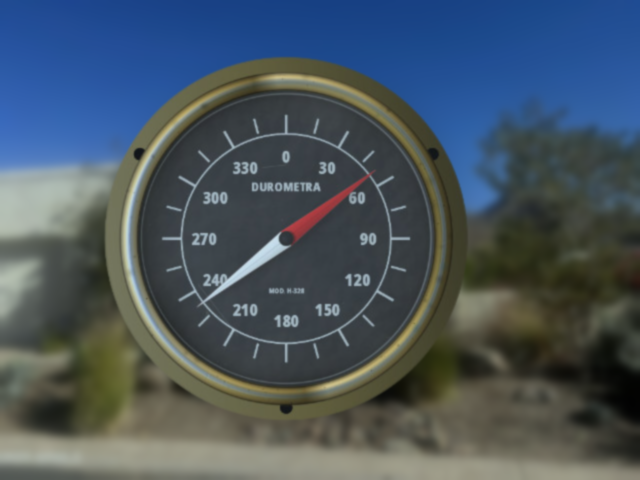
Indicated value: 52.5 °
